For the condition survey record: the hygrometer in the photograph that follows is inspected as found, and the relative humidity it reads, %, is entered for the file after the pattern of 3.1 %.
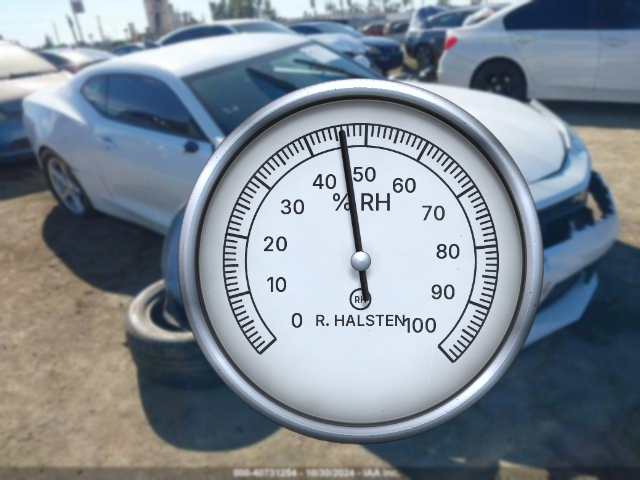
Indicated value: 46 %
